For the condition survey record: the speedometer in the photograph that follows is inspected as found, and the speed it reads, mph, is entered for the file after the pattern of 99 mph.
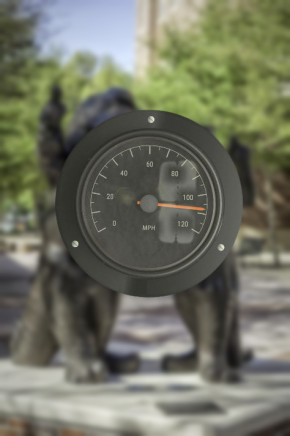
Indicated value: 107.5 mph
